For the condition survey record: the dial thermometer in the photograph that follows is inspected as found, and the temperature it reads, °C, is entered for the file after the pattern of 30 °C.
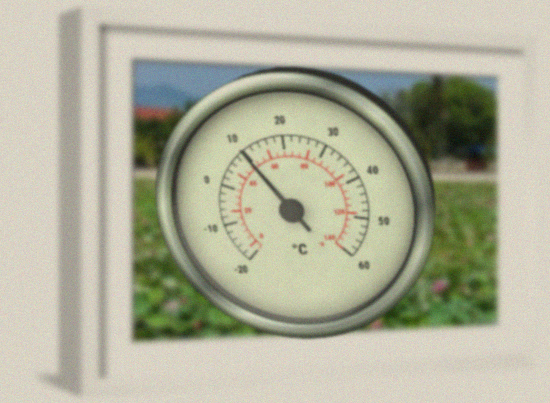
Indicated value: 10 °C
